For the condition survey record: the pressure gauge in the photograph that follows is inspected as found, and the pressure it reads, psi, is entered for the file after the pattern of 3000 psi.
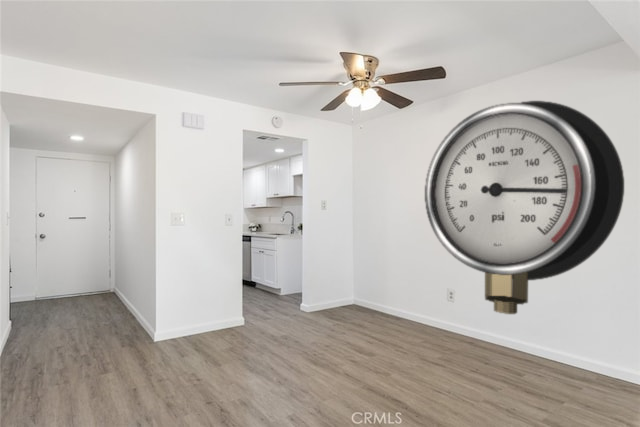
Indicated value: 170 psi
